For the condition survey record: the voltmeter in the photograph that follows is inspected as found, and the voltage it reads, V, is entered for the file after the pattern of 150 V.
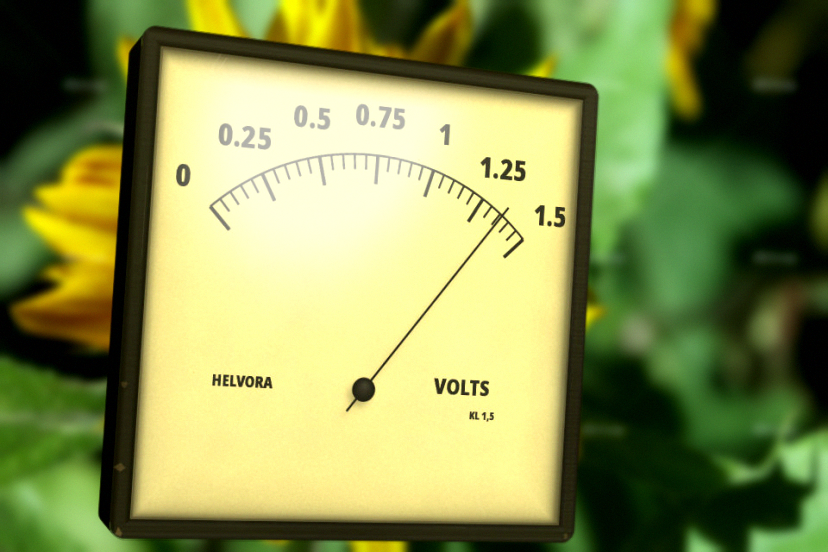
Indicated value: 1.35 V
